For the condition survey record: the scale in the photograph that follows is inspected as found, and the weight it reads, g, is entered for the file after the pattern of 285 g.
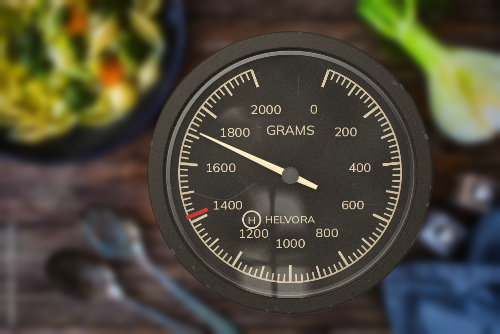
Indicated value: 1720 g
